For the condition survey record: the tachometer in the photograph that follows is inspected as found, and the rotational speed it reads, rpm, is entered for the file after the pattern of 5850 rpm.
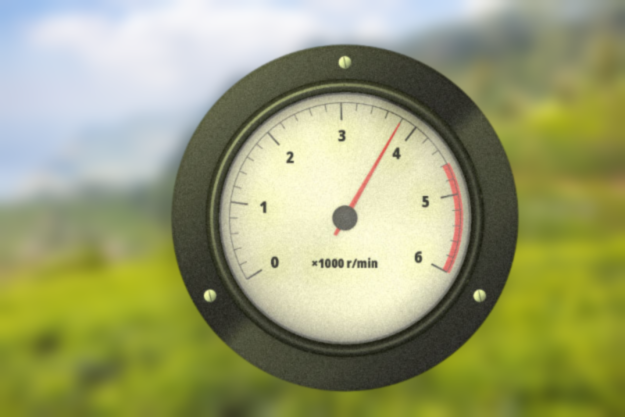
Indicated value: 3800 rpm
